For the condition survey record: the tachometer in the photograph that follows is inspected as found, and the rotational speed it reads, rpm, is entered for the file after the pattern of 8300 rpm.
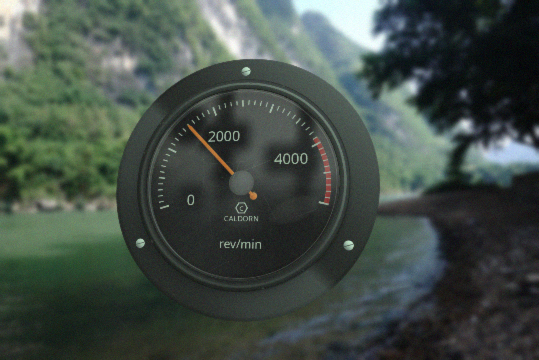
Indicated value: 1500 rpm
